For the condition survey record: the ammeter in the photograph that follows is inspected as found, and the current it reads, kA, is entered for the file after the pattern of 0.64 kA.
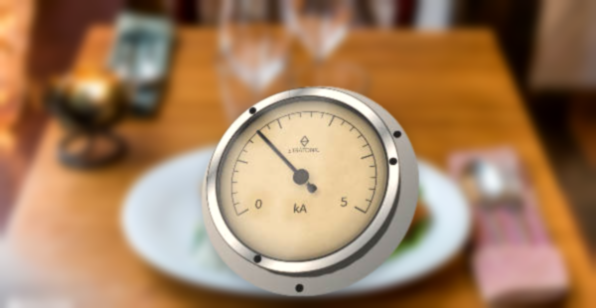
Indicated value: 1.6 kA
